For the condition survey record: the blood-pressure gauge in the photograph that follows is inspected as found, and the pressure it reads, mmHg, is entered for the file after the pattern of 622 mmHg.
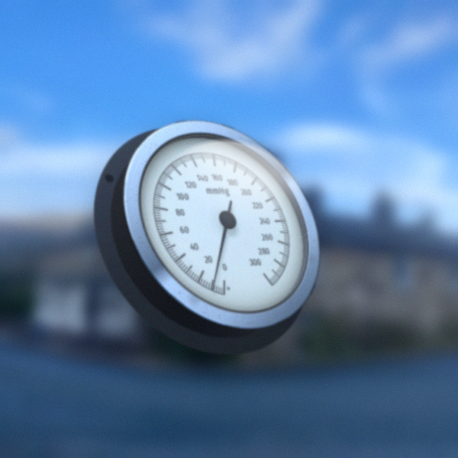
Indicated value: 10 mmHg
